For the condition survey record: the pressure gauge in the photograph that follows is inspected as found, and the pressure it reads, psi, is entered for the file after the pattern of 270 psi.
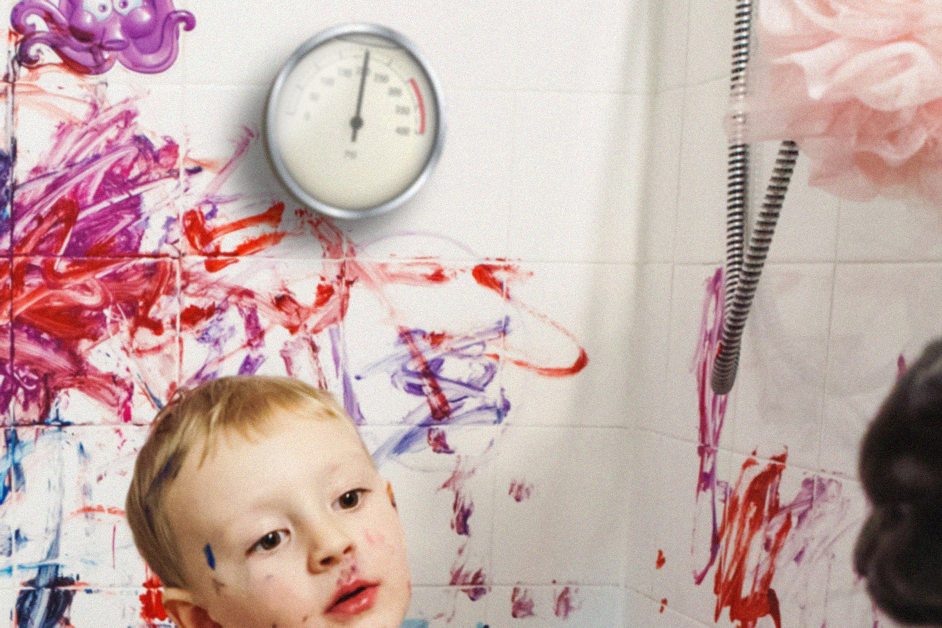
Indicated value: 200 psi
